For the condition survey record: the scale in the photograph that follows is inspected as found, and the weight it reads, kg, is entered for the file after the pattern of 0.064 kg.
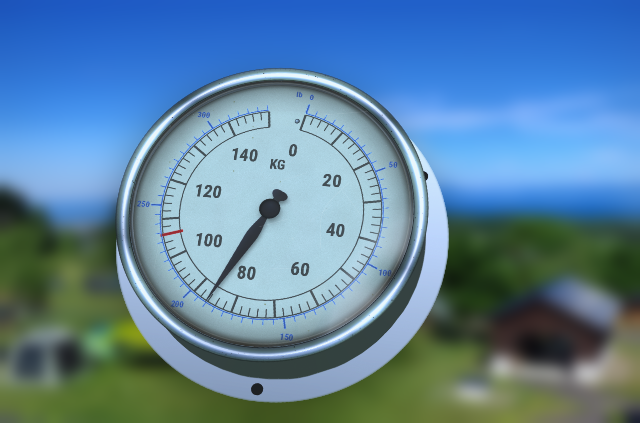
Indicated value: 86 kg
